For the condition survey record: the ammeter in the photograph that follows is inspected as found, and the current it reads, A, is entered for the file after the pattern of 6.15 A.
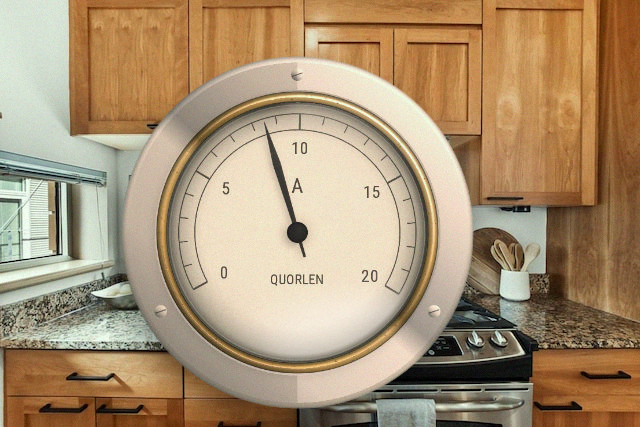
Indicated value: 8.5 A
